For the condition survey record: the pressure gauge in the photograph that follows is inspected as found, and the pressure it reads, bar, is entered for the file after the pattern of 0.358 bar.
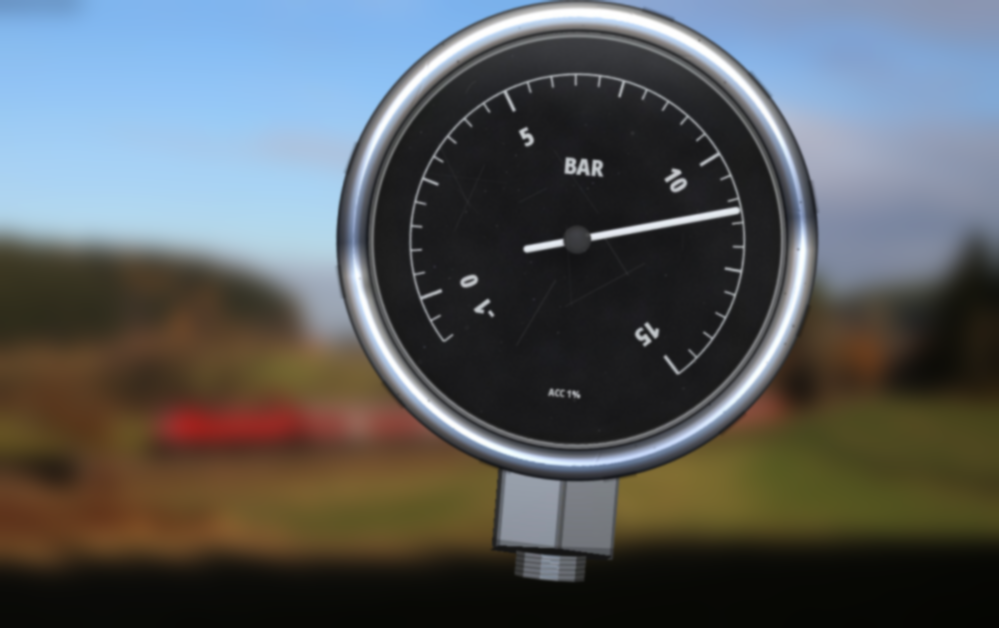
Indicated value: 11.25 bar
